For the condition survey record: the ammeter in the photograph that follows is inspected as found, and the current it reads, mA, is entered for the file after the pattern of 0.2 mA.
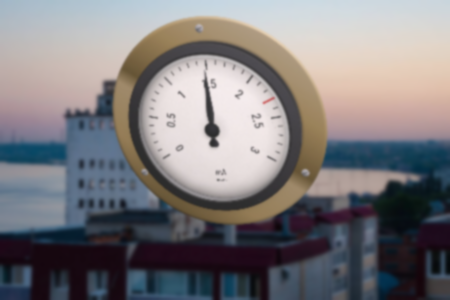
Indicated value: 1.5 mA
